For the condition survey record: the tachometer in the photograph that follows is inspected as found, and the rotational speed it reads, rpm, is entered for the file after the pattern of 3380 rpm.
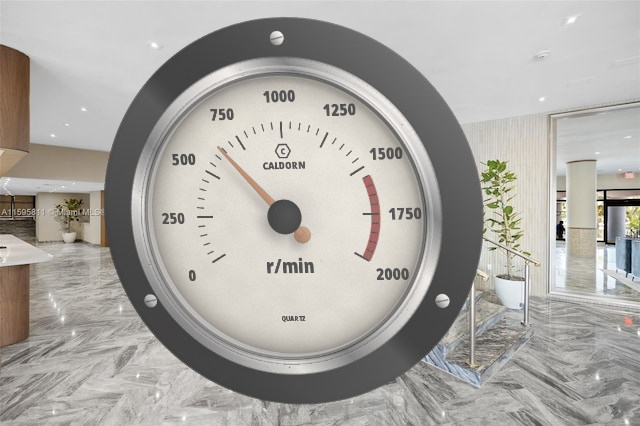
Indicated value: 650 rpm
